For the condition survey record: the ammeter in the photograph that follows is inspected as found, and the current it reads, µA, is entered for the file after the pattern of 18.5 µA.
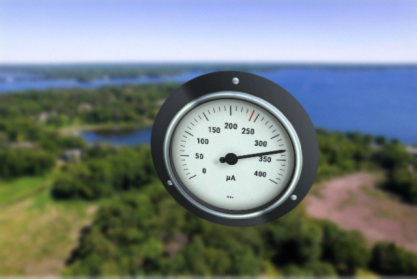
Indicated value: 330 µA
